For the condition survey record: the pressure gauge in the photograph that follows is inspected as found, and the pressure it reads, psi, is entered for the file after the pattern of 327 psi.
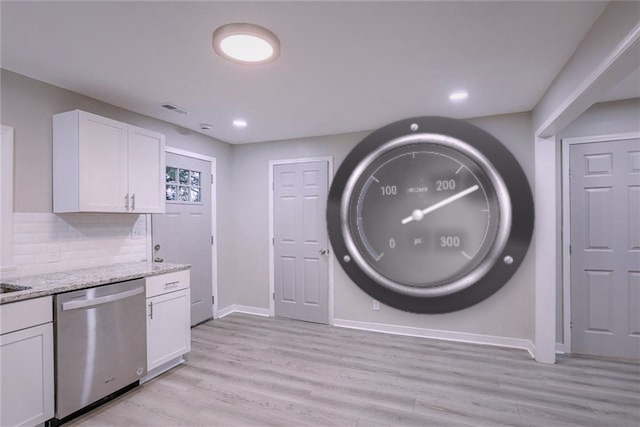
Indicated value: 225 psi
